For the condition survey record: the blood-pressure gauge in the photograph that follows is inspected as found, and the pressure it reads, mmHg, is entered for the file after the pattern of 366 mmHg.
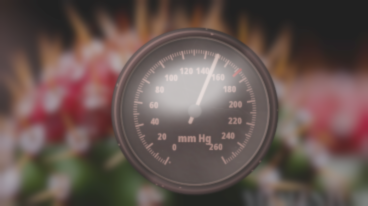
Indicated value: 150 mmHg
